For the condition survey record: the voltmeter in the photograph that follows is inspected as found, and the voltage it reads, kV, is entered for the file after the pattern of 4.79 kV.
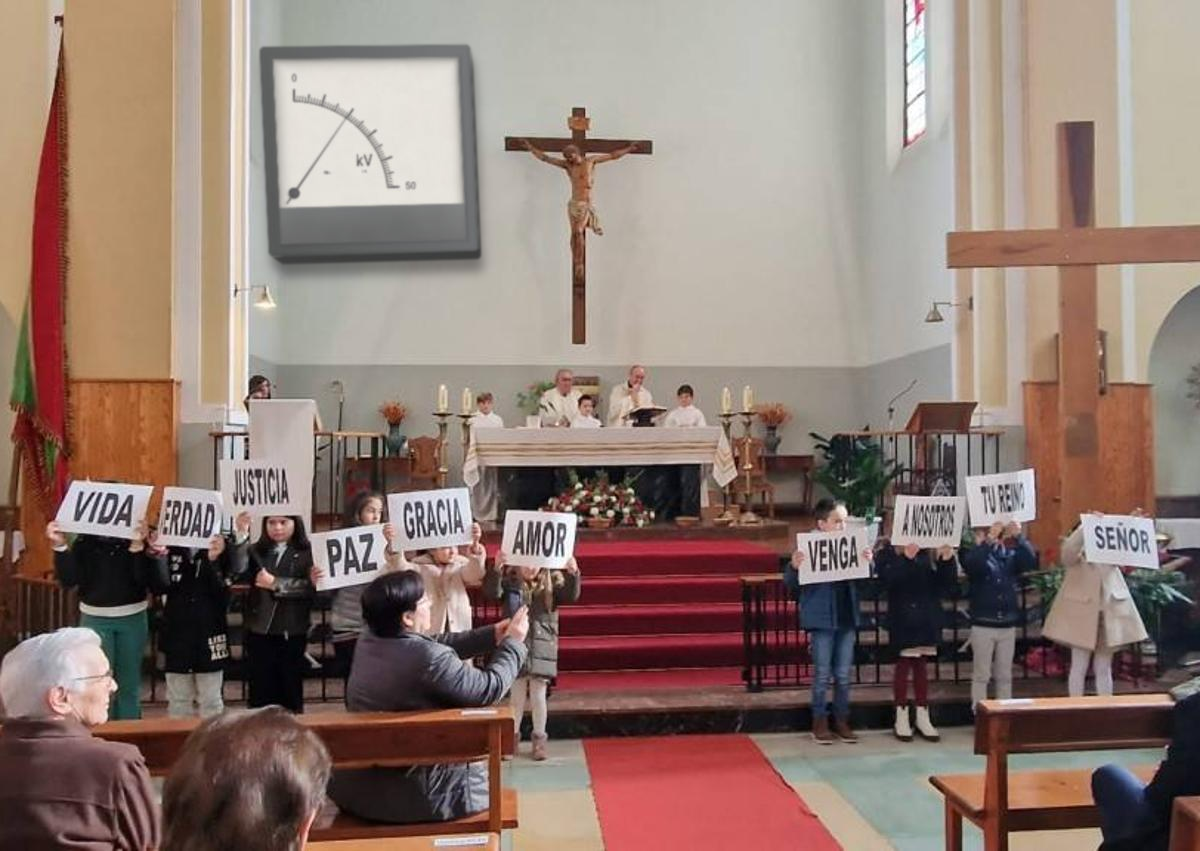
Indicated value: 20 kV
